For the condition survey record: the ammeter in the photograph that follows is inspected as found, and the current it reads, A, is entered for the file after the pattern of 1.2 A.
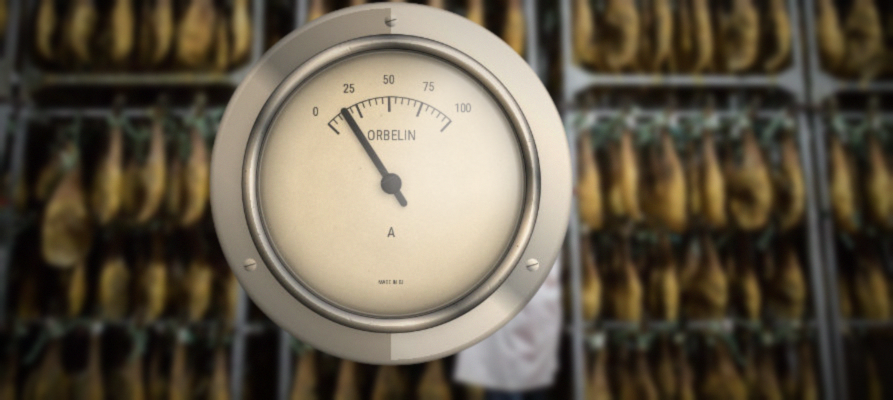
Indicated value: 15 A
